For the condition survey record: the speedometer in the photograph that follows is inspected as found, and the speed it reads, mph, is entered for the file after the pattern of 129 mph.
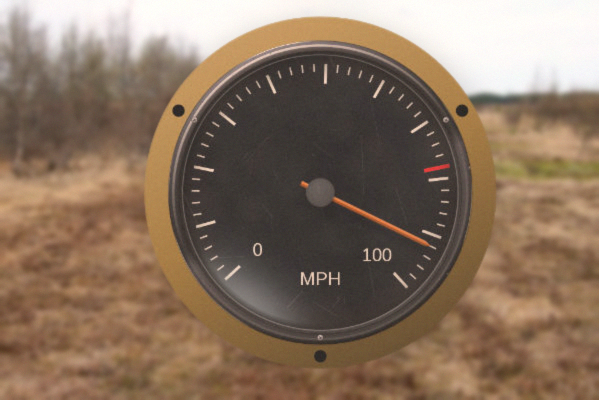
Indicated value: 92 mph
